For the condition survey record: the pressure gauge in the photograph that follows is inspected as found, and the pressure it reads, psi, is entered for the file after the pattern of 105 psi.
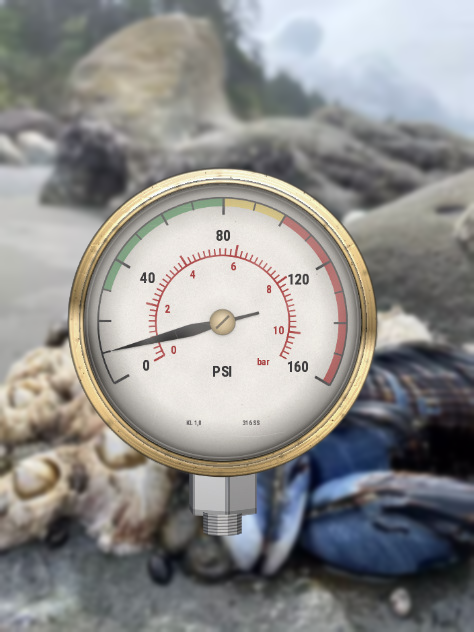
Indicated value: 10 psi
